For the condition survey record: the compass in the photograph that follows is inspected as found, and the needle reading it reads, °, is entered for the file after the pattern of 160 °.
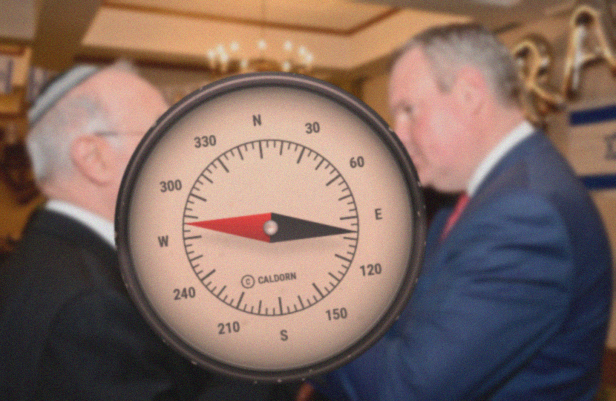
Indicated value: 280 °
